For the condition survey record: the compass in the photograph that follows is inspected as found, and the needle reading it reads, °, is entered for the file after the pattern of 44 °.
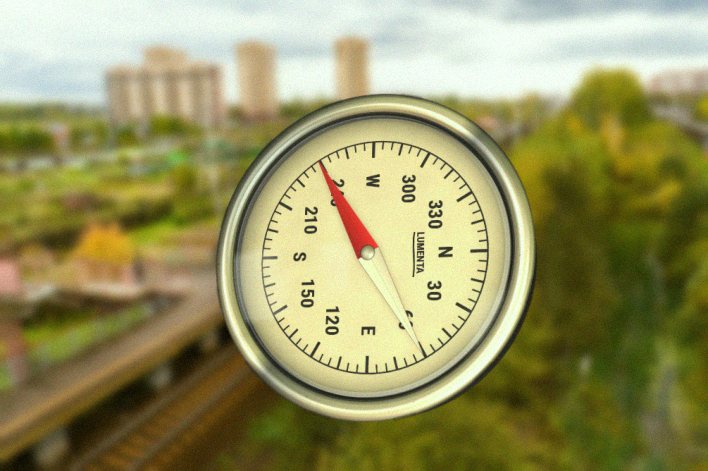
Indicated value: 240 °
